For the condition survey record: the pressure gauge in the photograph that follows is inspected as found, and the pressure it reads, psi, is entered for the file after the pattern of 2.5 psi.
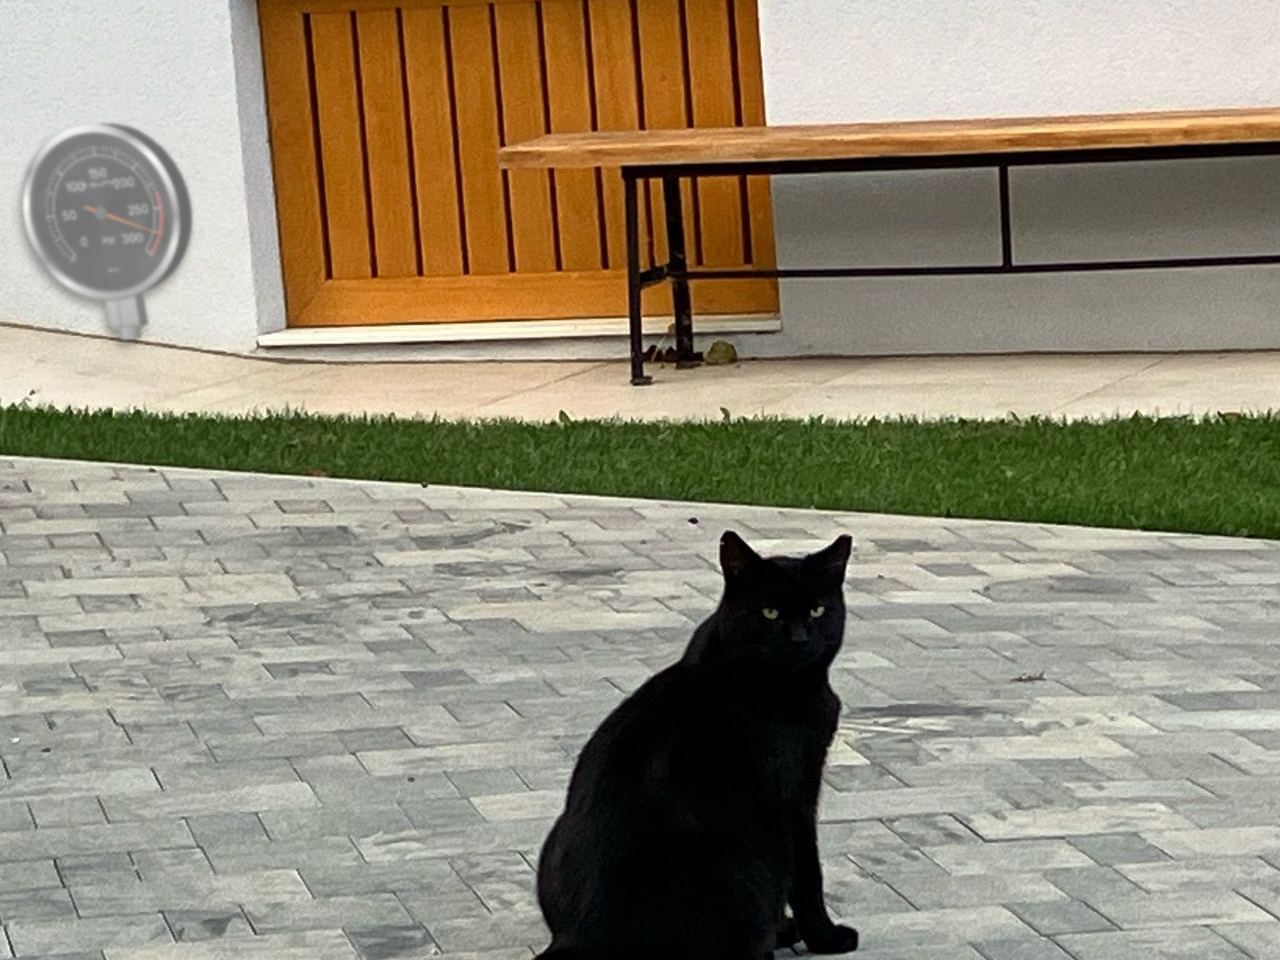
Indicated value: 275 psi
